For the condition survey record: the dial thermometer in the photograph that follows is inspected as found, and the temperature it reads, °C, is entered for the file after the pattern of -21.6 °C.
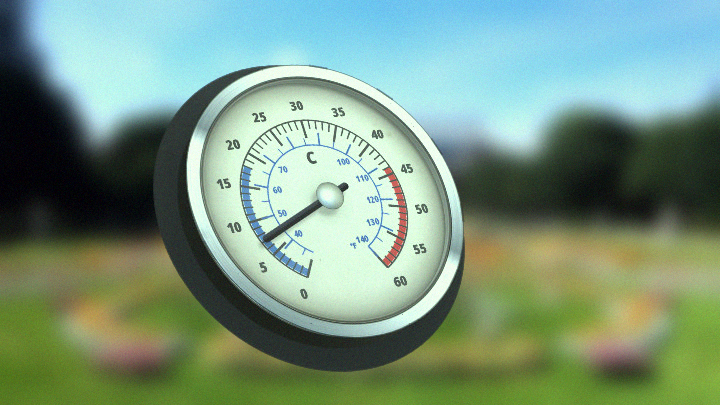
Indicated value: 7 °C
